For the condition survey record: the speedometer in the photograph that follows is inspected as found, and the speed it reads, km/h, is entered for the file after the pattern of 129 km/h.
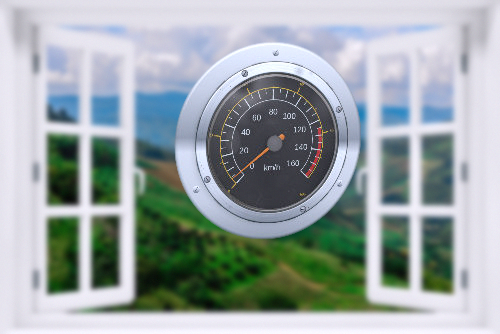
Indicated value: 5 km/h
